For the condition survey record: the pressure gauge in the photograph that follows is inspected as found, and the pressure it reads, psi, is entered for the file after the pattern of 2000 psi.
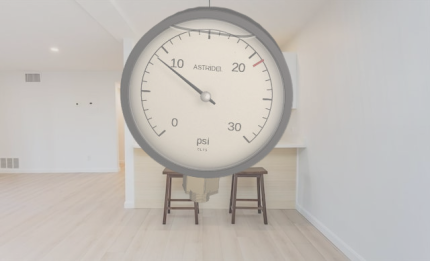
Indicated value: 9 psi
